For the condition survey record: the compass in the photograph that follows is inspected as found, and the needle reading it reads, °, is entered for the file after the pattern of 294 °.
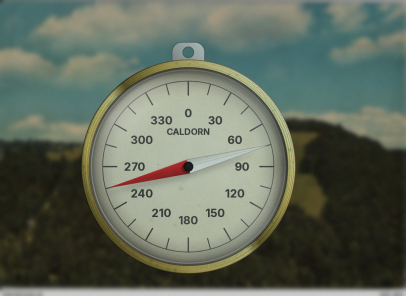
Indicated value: 255 °
